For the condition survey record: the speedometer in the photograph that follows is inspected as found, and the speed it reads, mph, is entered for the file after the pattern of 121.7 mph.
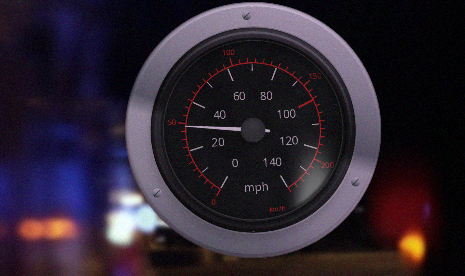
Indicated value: 30 mph
